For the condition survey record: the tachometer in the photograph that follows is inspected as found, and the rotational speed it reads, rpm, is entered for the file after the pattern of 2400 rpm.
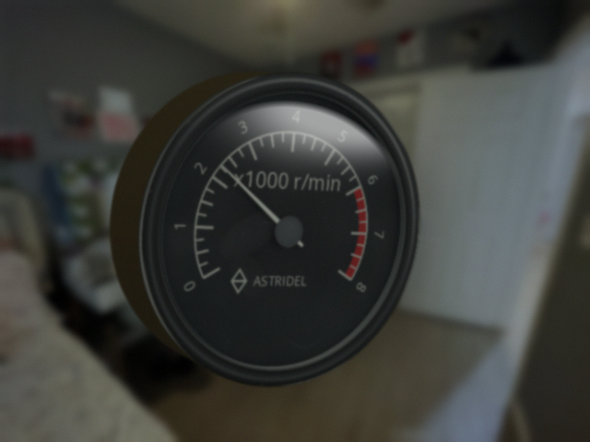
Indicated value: 2250 rpm
